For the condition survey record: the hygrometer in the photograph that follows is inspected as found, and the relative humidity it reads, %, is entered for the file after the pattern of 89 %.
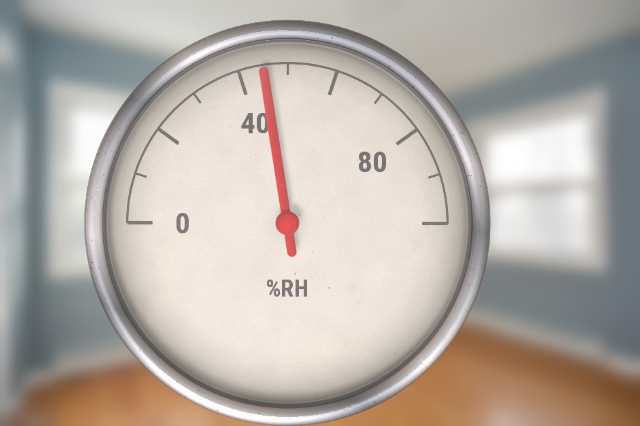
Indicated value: 45 %
